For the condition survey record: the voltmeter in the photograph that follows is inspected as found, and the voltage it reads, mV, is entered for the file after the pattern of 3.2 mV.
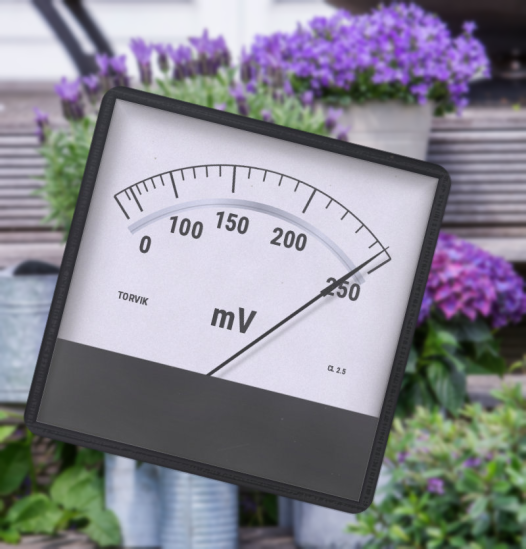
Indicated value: 245 mV
